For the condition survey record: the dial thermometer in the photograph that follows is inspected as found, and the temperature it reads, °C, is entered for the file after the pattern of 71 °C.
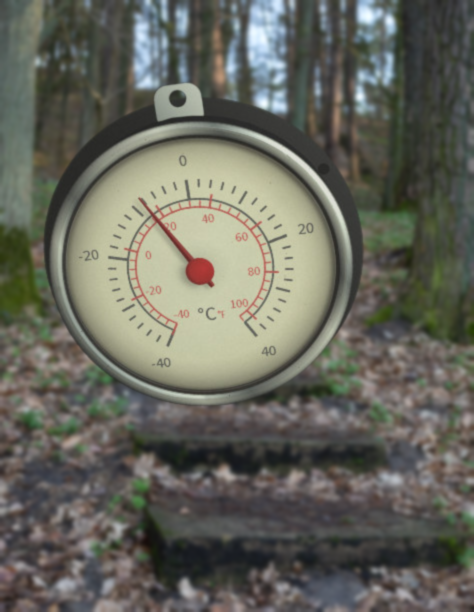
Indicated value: -8 °C
